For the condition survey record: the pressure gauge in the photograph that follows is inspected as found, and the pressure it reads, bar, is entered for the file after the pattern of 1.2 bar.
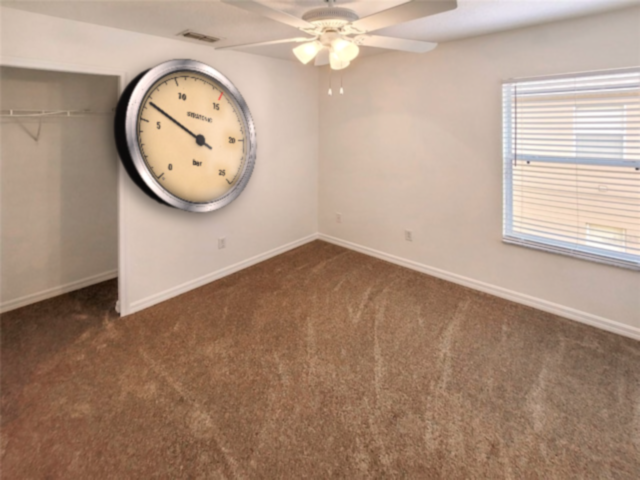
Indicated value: 6.5 bar
